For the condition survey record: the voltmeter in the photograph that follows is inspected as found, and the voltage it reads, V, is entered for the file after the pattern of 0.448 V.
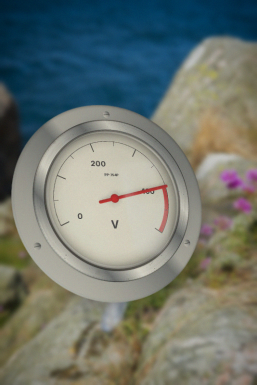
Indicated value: 400 V
